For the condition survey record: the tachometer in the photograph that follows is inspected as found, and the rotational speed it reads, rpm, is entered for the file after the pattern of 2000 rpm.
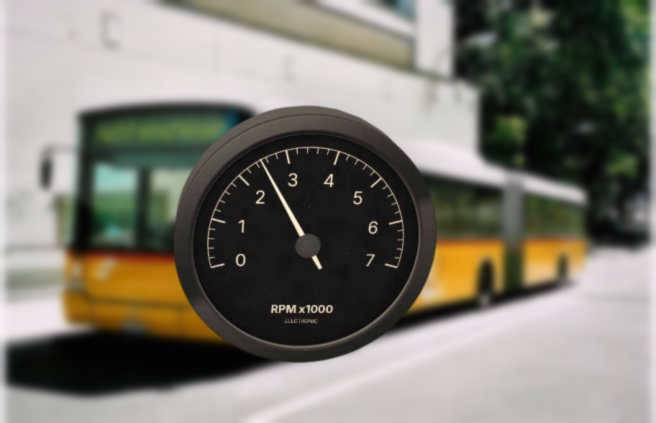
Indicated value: 2500 rpm
